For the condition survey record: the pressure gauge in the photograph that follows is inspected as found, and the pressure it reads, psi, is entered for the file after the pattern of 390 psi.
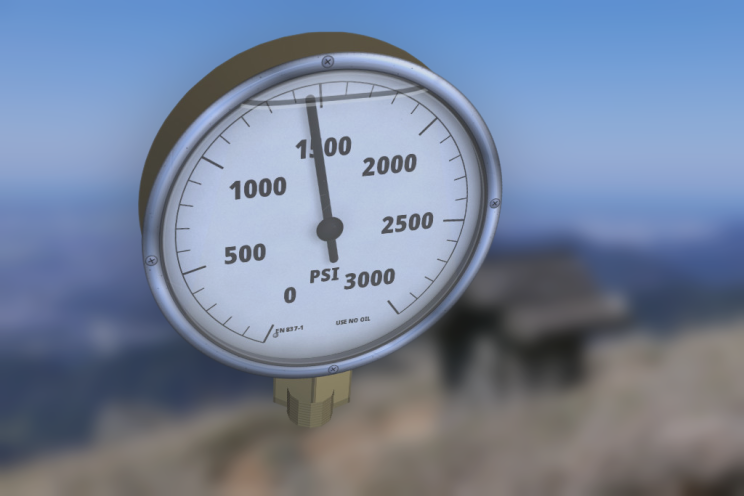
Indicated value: 1450 psi
